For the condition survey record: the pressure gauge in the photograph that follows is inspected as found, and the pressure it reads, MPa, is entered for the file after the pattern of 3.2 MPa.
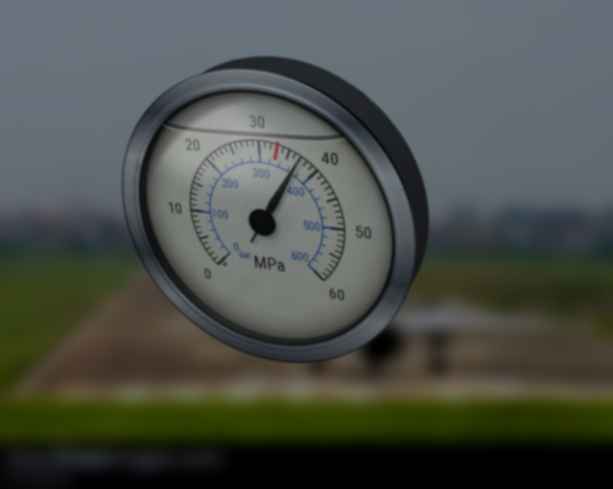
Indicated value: 37 MPa
